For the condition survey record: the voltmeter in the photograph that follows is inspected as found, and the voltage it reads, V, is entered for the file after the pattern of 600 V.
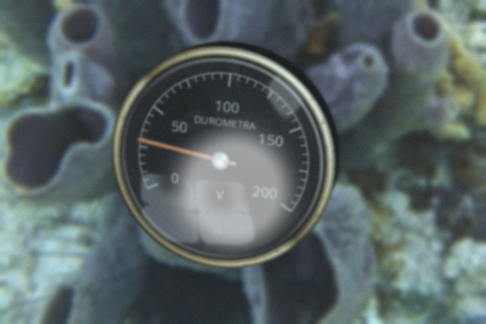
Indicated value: 30 V
